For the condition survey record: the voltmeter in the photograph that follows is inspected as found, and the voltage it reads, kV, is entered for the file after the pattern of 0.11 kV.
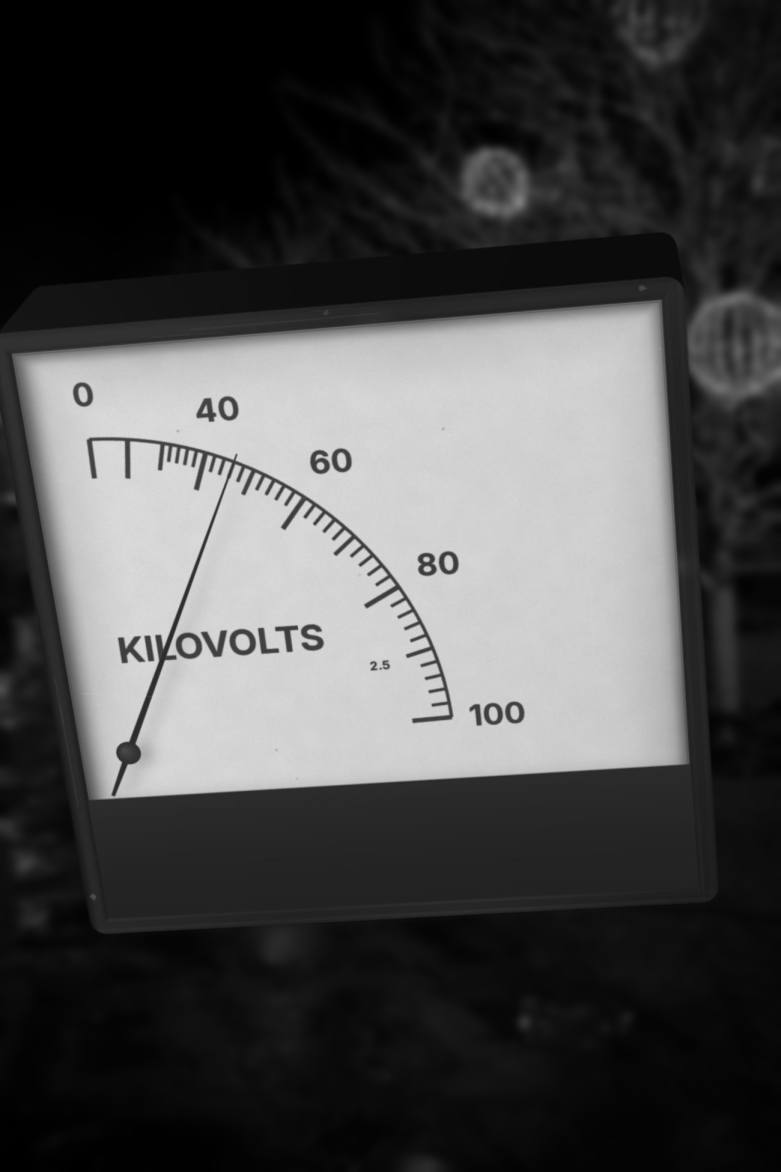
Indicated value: 46 kV
